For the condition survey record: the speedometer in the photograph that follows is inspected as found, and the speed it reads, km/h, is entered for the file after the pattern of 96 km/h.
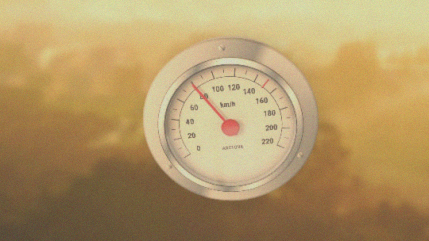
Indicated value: 80 km/h
